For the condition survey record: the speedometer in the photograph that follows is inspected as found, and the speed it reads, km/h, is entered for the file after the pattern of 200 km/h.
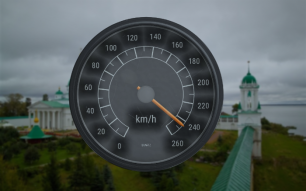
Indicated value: 245 km/h
